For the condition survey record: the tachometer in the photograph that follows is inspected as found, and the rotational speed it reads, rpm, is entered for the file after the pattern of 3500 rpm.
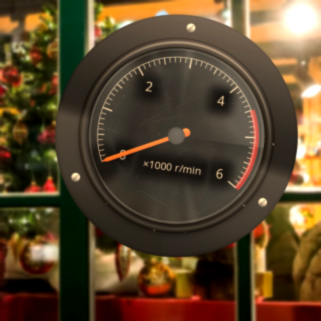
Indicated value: 0 rpm
